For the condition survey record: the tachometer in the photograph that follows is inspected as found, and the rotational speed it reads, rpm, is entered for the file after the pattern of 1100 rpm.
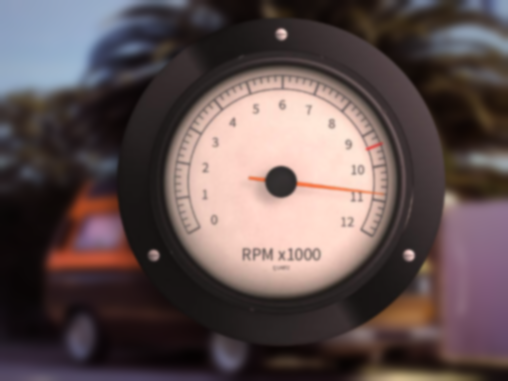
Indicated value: 10800 rpm
